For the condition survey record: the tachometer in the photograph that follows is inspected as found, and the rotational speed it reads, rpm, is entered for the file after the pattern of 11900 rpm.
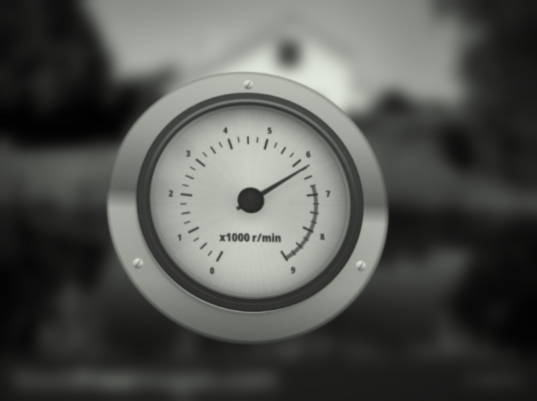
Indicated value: 6250 rpm
